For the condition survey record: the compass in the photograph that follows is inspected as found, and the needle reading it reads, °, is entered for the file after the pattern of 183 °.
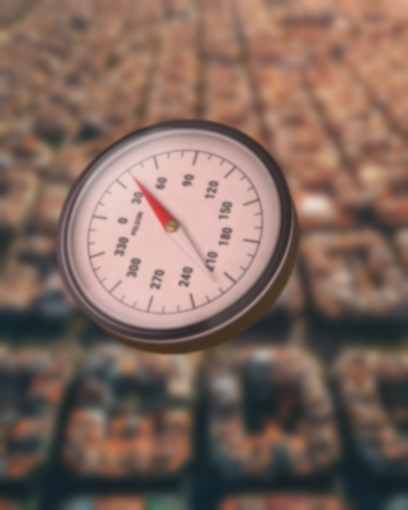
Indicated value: 40 °
